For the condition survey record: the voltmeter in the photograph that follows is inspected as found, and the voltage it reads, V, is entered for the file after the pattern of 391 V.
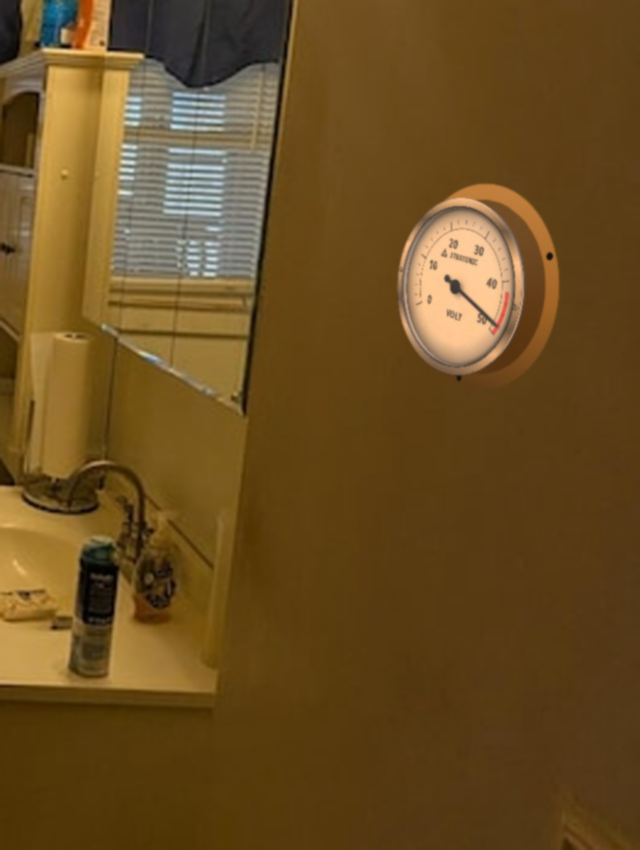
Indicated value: 48 V
